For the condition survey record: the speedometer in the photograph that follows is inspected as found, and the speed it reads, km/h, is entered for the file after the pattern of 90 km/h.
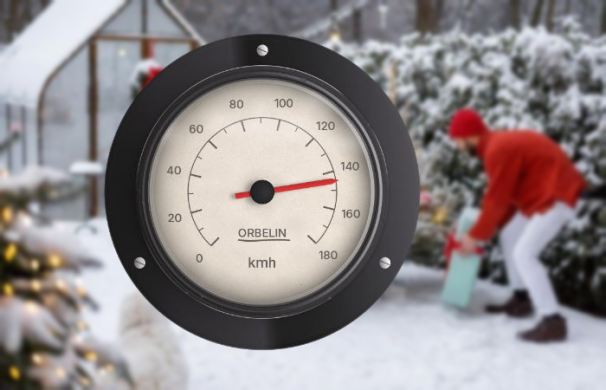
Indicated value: 145 km/h
